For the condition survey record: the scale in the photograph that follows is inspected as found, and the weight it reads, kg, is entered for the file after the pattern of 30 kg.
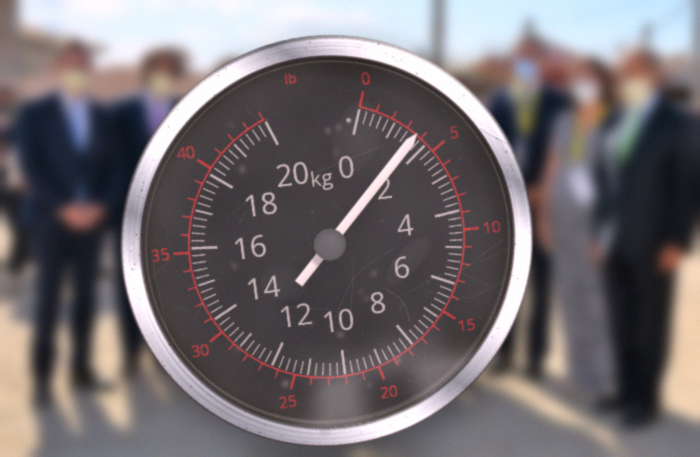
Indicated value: 1.6 kg
